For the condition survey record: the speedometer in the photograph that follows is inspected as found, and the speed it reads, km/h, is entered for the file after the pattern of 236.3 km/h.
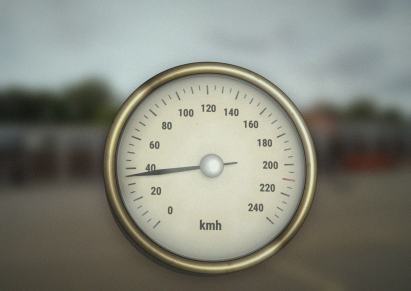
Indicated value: 35 km/h
